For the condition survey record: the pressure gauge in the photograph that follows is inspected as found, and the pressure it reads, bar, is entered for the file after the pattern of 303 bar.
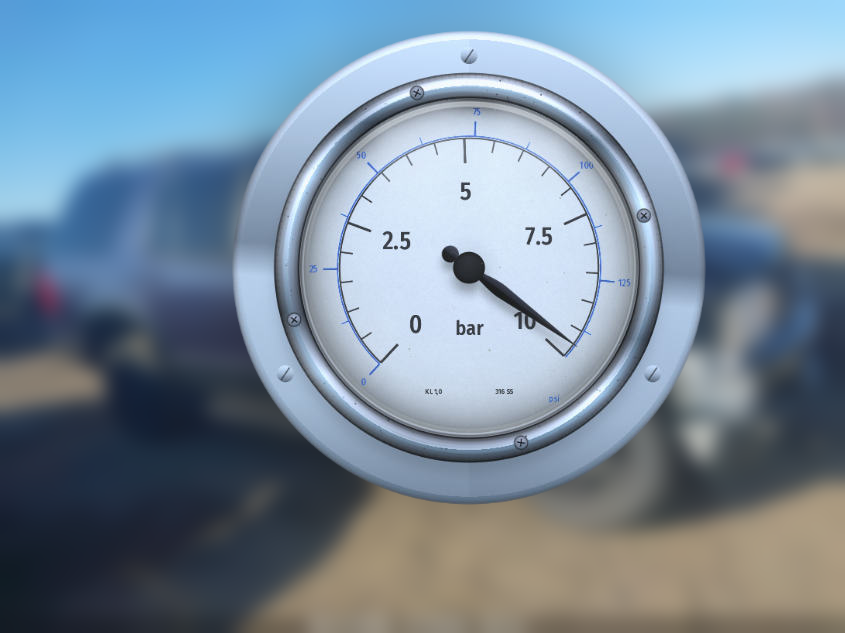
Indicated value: 9.75 bar
